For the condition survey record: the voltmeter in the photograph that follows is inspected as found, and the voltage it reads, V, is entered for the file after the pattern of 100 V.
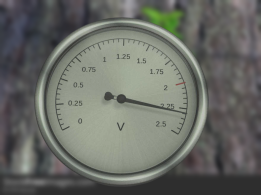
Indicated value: 2.3 V
